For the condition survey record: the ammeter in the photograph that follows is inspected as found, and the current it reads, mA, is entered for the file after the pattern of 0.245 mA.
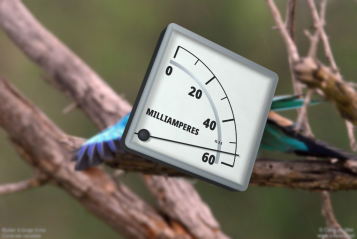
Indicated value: 55 mA
